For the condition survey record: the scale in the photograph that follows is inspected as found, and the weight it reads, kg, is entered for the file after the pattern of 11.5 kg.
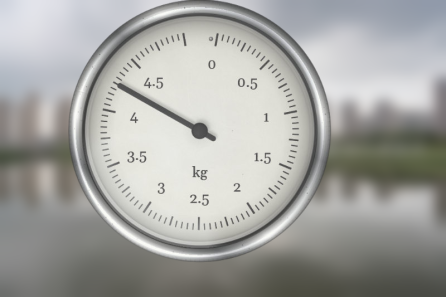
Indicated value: 4.25 kg
